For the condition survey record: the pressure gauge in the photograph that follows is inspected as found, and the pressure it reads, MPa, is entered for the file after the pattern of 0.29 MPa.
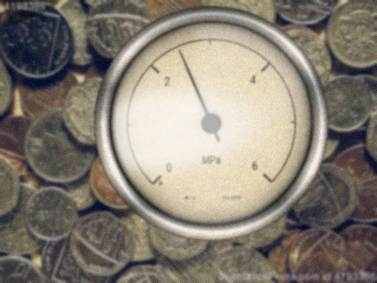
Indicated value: 2.5 MPa
